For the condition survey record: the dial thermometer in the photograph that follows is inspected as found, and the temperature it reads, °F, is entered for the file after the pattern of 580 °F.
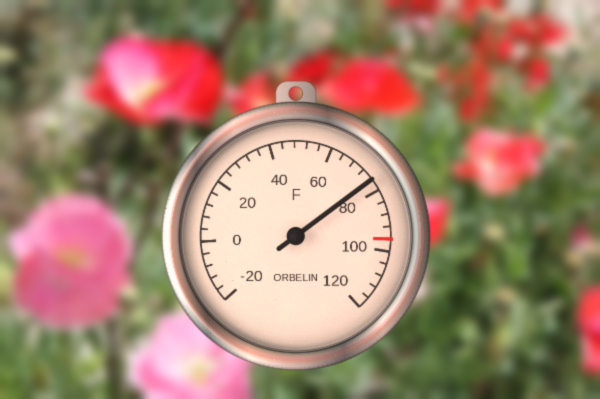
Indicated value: 76 °F
